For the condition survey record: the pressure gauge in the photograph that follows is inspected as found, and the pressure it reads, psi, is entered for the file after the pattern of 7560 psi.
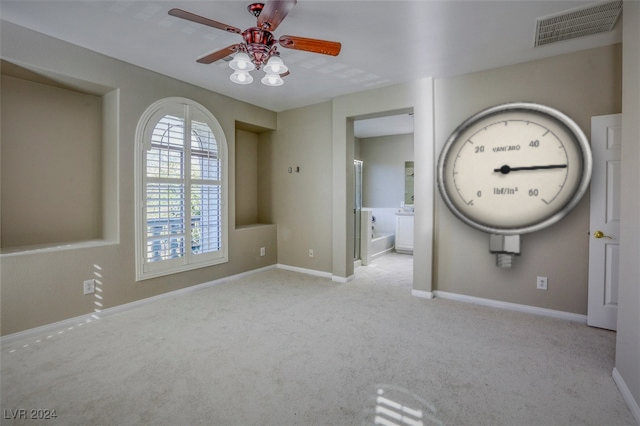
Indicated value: 50 psi
